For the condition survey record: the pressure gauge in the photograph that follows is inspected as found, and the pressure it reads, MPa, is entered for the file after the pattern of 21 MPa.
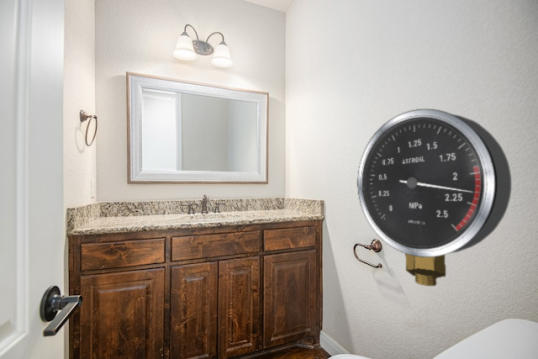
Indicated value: 2.15 MPa
